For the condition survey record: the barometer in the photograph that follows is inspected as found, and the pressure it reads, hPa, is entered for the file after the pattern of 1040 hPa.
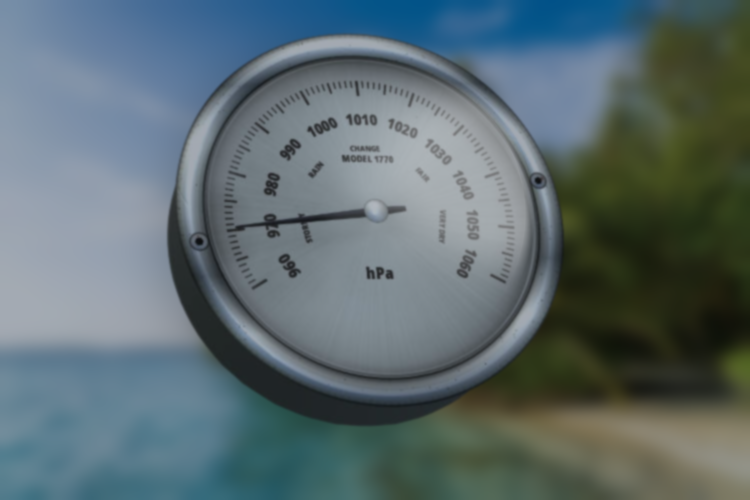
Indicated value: 970 hPa
